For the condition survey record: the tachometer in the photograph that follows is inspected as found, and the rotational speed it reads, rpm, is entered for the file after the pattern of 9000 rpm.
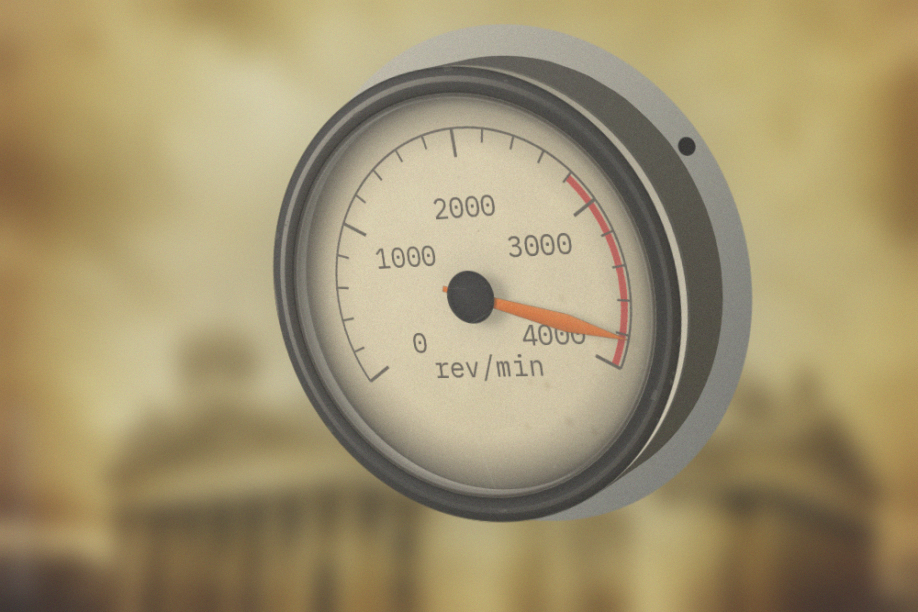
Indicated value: 3800 rpm
